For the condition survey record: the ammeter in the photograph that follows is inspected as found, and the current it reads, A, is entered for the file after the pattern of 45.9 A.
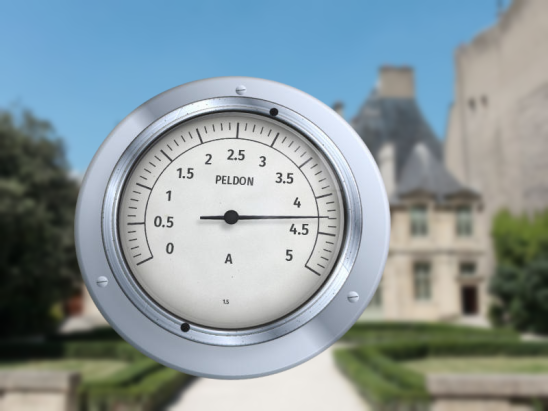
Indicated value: 4.3 A
